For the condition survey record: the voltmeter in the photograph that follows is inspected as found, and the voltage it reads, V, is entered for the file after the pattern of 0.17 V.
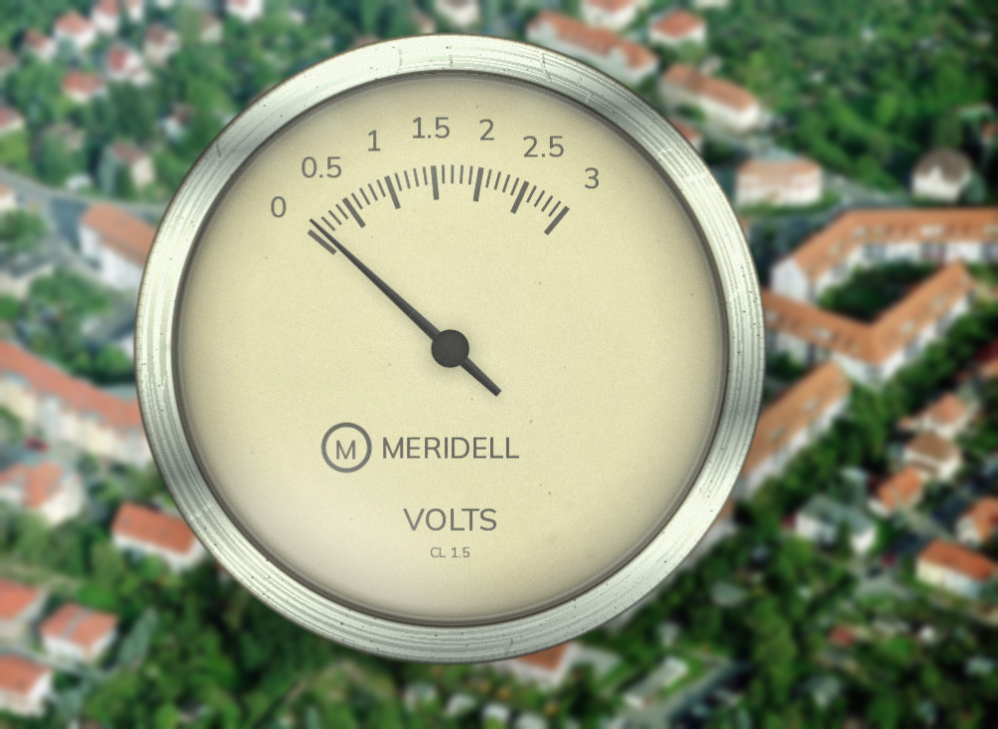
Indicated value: 0.1 V
